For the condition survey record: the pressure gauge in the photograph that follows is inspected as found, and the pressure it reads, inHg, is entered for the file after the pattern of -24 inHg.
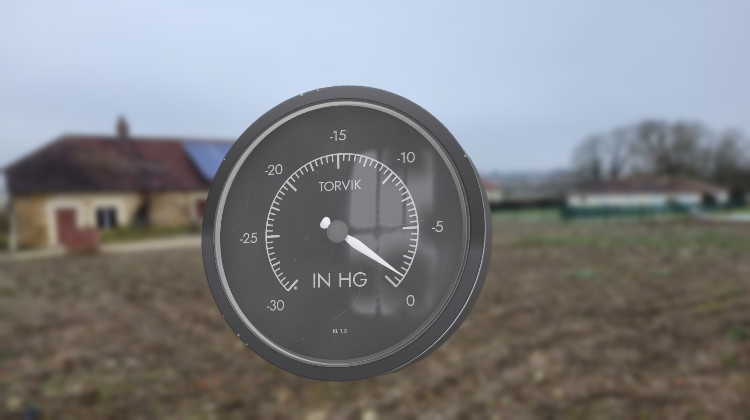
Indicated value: -1 inHg
